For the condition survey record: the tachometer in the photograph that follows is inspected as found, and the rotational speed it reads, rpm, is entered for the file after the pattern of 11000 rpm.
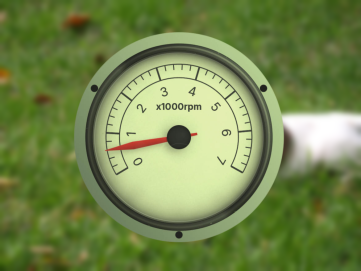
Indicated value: 600 rpm
